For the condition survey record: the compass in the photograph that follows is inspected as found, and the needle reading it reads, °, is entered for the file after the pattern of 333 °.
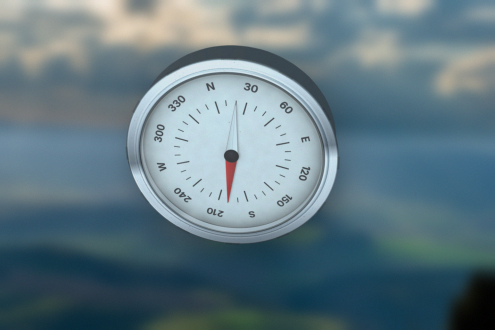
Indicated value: 200 °
